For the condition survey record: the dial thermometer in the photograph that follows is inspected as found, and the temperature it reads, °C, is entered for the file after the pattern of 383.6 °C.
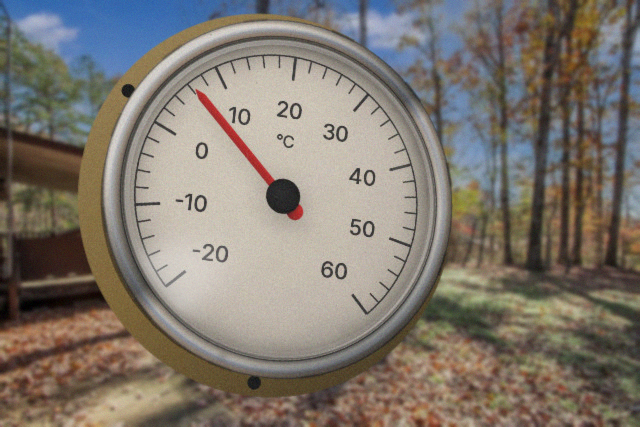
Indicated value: 6 °C
